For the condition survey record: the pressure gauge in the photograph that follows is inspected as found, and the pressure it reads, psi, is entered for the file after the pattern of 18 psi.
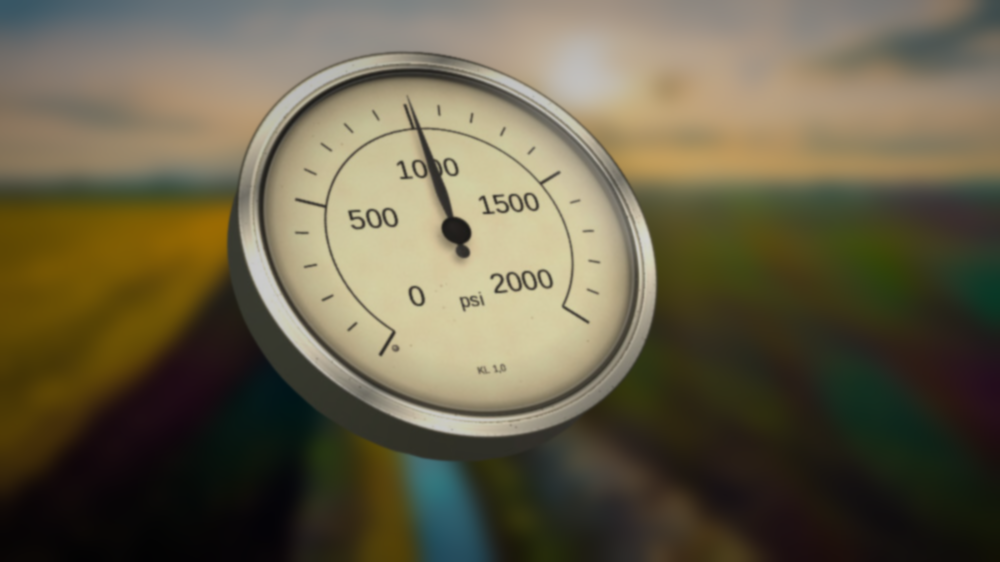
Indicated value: 1000 psi
